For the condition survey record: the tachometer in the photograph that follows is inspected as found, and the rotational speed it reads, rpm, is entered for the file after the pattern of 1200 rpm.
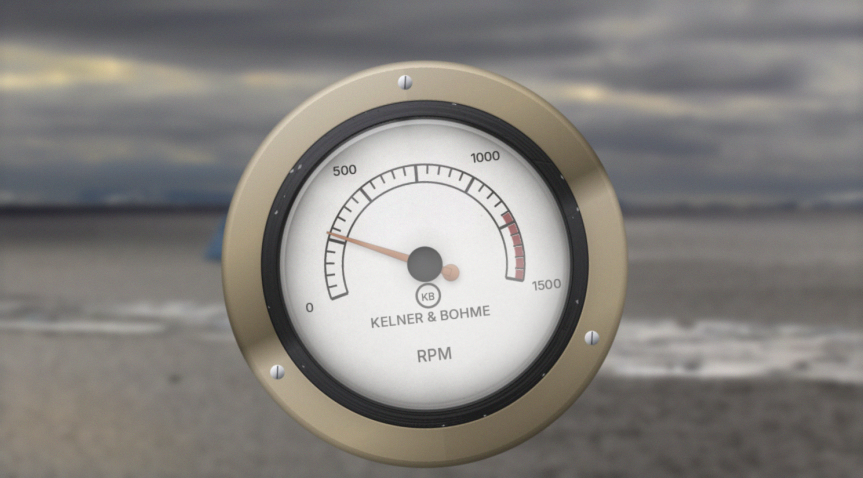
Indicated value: 275 rpm
